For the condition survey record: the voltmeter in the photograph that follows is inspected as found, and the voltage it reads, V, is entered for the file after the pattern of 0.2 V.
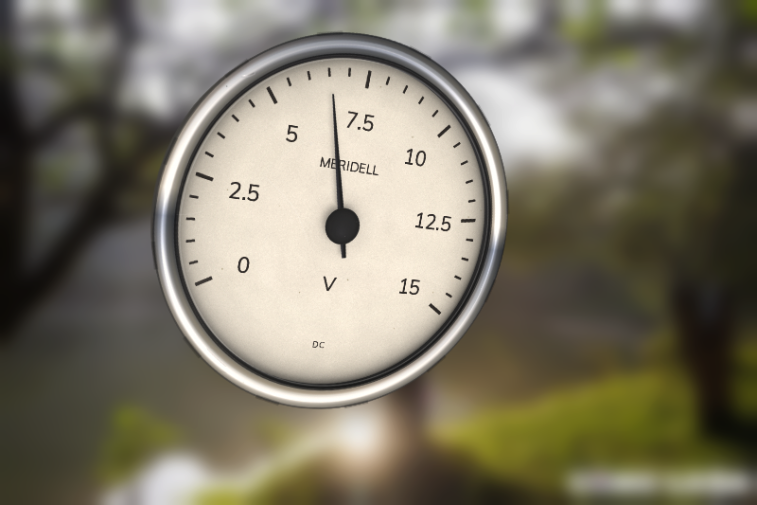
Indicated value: 6.5 V
